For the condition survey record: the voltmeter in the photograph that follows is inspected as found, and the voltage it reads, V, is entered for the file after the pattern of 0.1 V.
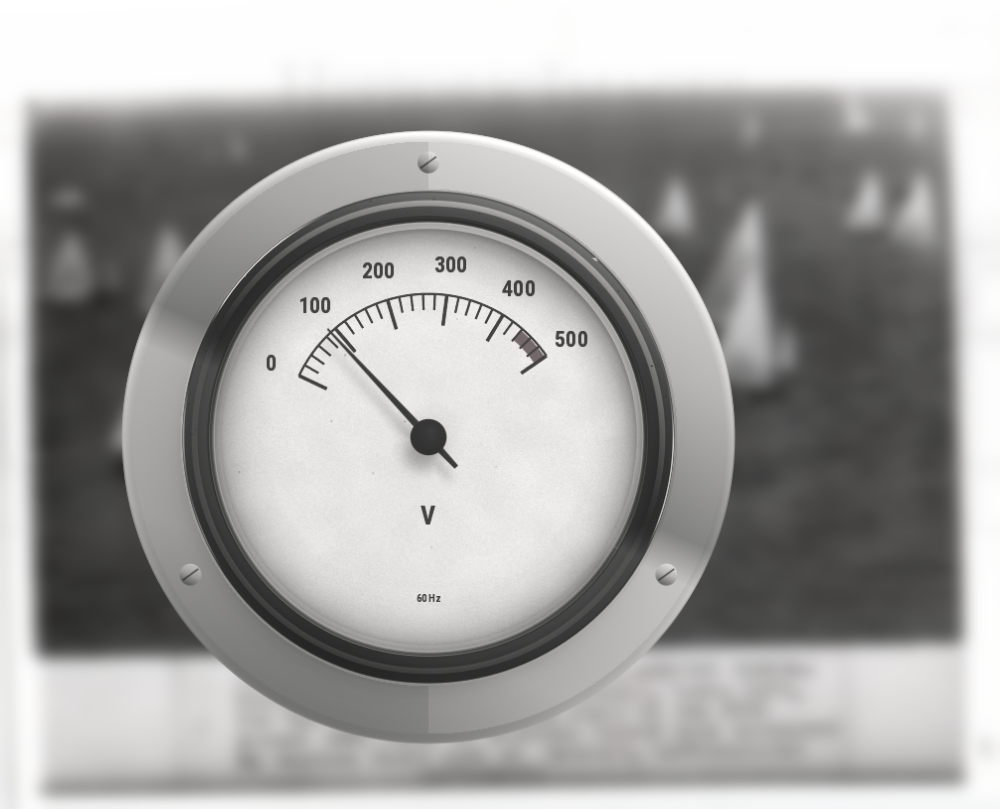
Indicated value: 90 V
